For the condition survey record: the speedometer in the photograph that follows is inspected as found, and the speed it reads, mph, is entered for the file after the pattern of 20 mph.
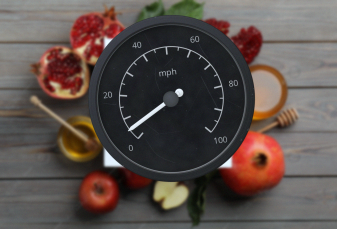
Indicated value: 5 mph
